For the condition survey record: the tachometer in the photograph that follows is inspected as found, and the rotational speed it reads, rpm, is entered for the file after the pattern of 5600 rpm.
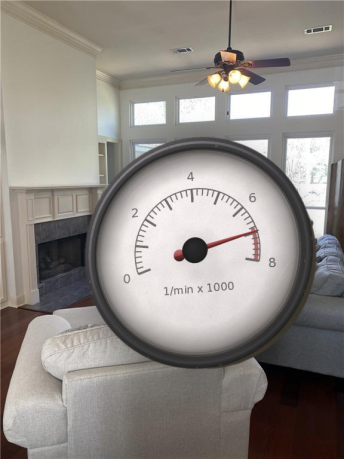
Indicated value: 7000 rpm
